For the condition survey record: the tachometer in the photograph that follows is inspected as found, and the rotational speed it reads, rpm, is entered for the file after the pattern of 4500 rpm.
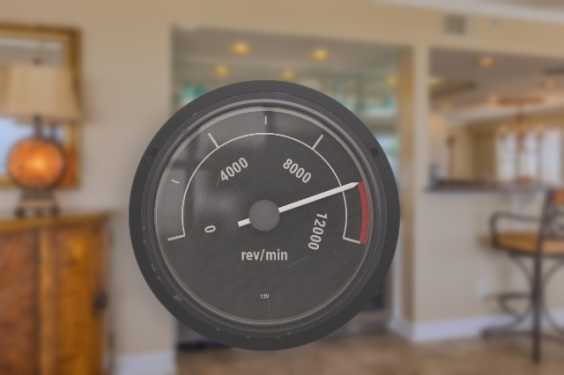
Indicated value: 10000 rpm
